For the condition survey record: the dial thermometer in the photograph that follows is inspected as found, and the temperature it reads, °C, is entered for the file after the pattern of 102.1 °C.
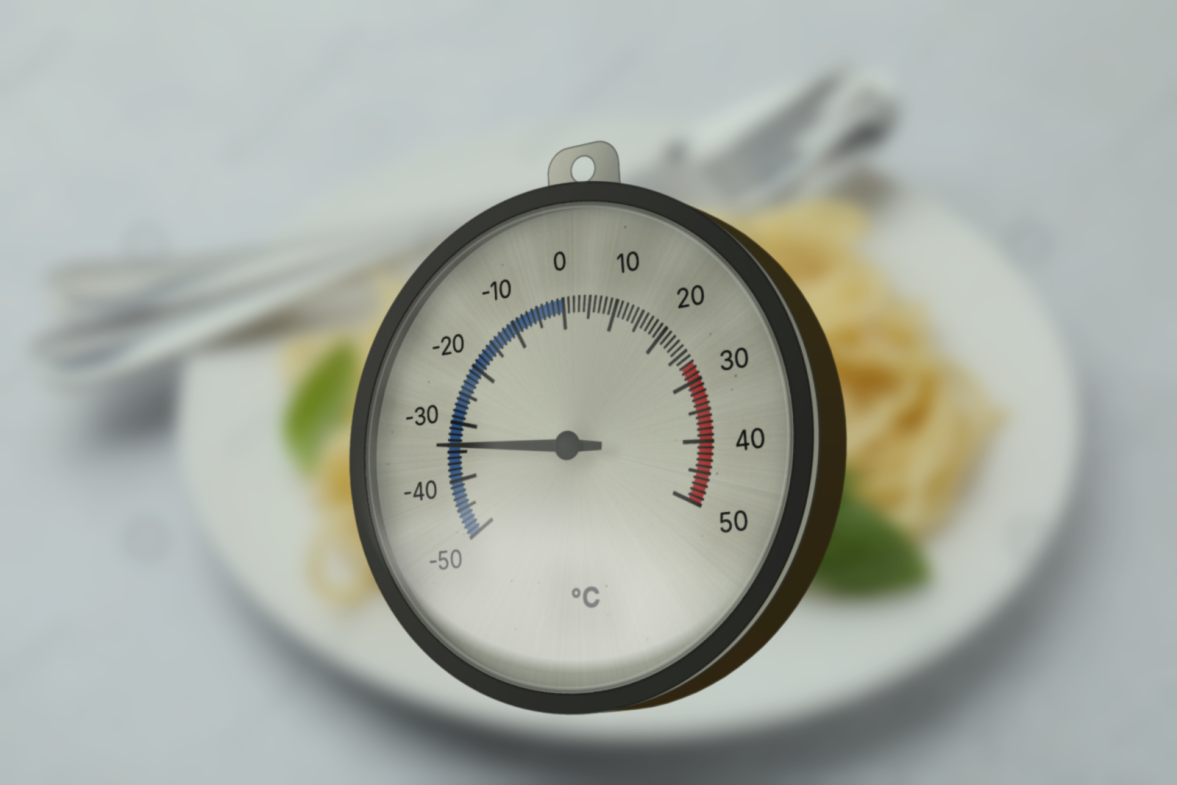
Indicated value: -34 °C
